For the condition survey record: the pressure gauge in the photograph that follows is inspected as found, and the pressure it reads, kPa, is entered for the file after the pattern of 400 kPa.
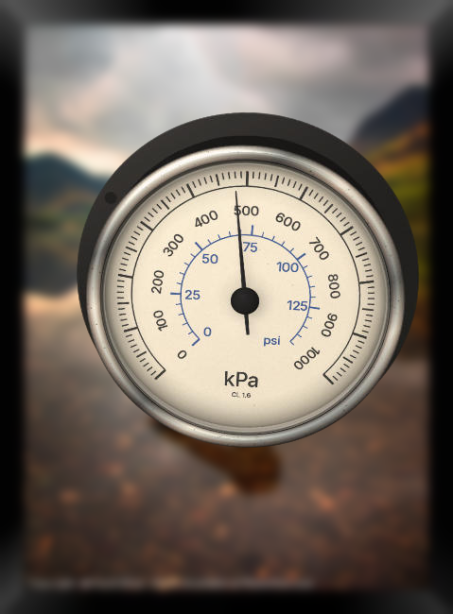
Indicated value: 480 kPa
